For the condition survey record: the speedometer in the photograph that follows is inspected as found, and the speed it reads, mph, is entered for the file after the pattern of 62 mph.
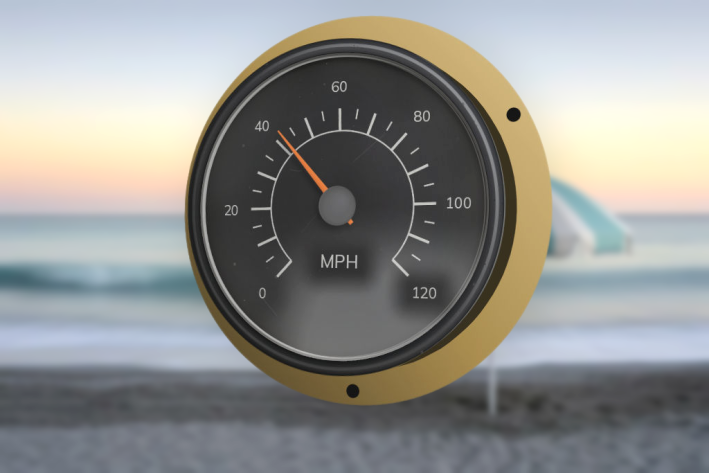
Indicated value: 42.5 mph
